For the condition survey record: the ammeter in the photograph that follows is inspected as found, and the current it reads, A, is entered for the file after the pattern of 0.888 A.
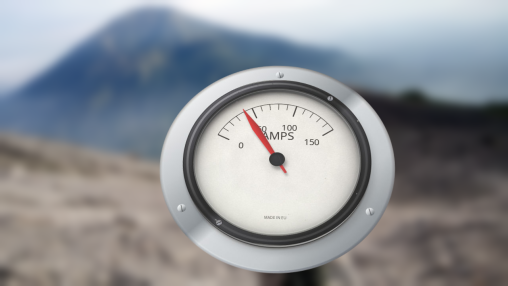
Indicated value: 40 A
